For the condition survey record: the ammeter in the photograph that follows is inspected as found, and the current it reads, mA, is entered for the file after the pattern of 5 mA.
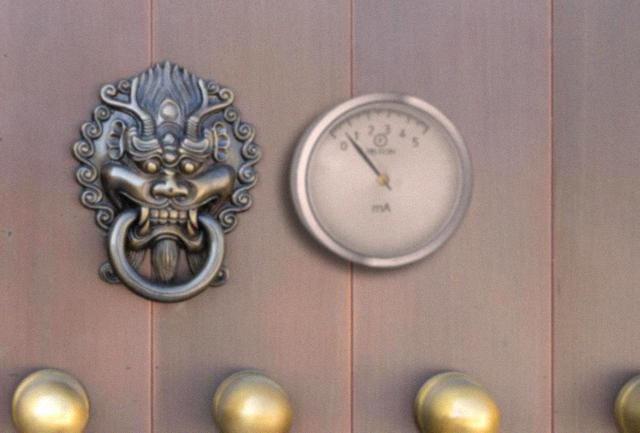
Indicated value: 0.5 mA
